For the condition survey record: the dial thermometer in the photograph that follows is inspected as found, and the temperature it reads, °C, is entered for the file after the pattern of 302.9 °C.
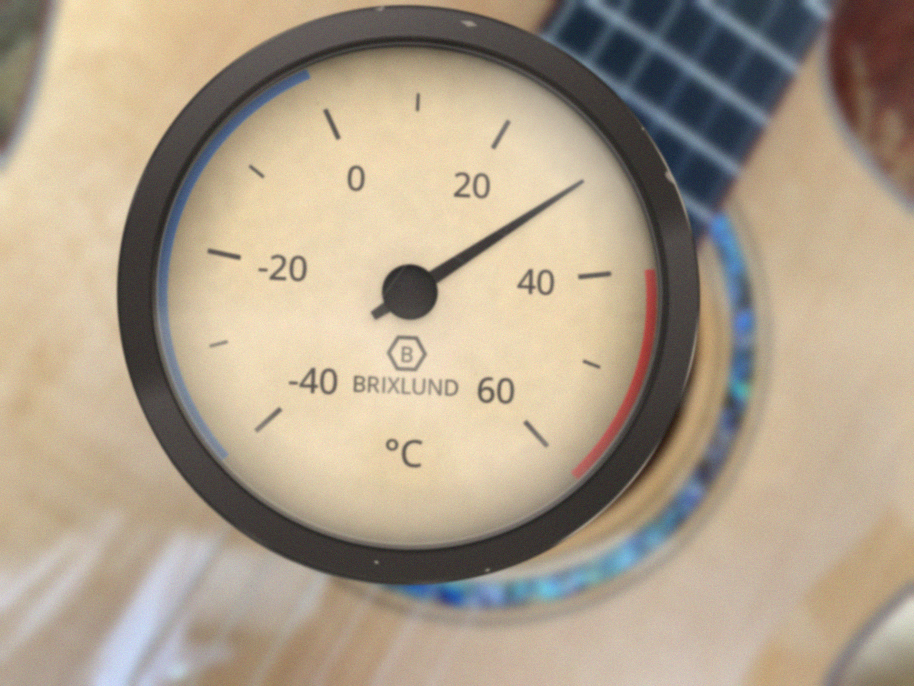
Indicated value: 30 °C
